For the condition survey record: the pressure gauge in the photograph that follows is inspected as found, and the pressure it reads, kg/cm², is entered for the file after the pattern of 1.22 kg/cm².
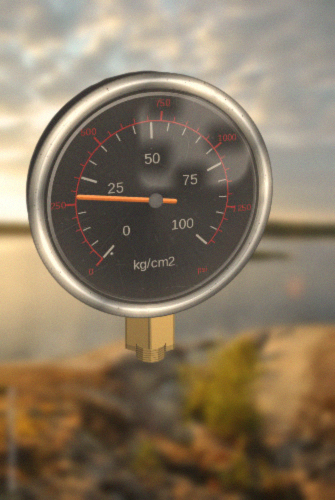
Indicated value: 20 kg/cm²
